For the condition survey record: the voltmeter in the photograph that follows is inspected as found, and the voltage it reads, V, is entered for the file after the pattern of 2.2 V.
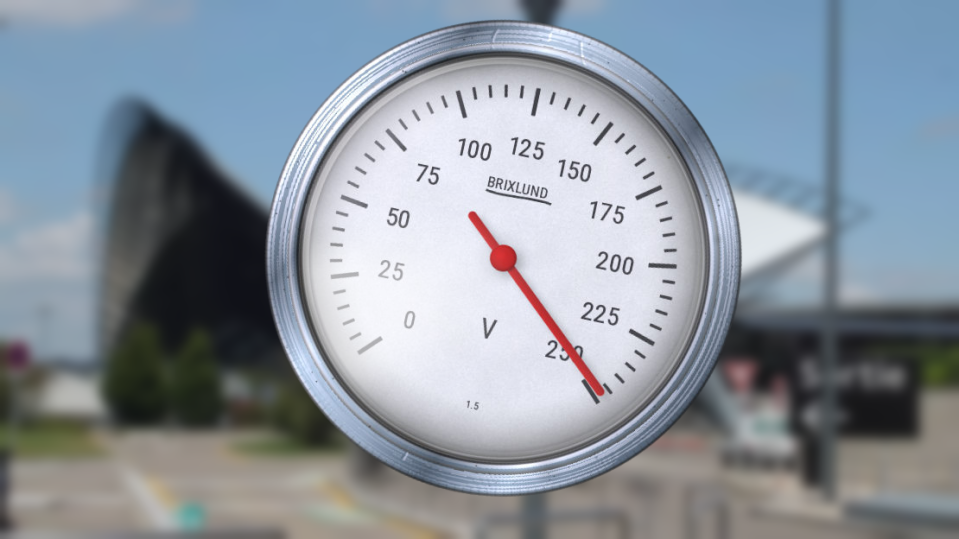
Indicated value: 247.5 V
